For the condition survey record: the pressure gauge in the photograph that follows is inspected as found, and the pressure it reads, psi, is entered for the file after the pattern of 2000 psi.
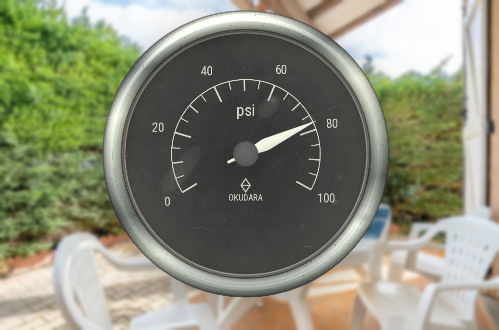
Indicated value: 77.5 psi
